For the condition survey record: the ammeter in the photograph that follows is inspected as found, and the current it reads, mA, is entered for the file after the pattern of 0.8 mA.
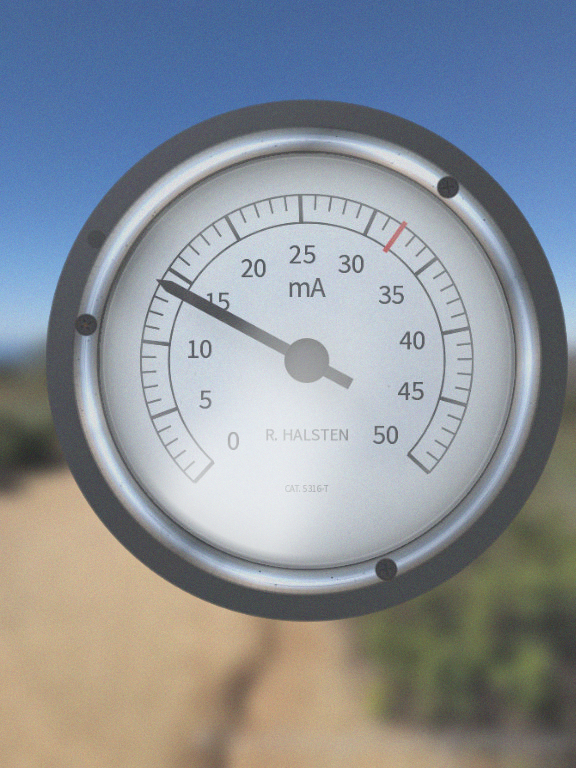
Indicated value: 14 mA
